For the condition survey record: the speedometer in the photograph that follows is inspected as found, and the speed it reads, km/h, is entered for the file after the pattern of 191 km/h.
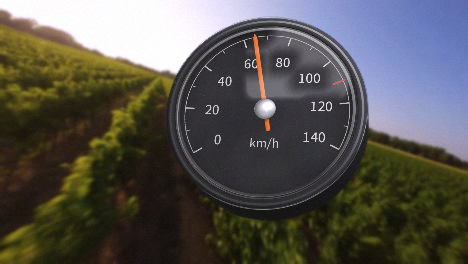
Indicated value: 65 km/h
